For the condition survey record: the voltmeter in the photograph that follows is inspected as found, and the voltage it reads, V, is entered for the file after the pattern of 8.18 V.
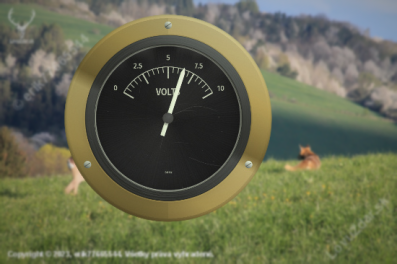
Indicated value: 6.5 V
